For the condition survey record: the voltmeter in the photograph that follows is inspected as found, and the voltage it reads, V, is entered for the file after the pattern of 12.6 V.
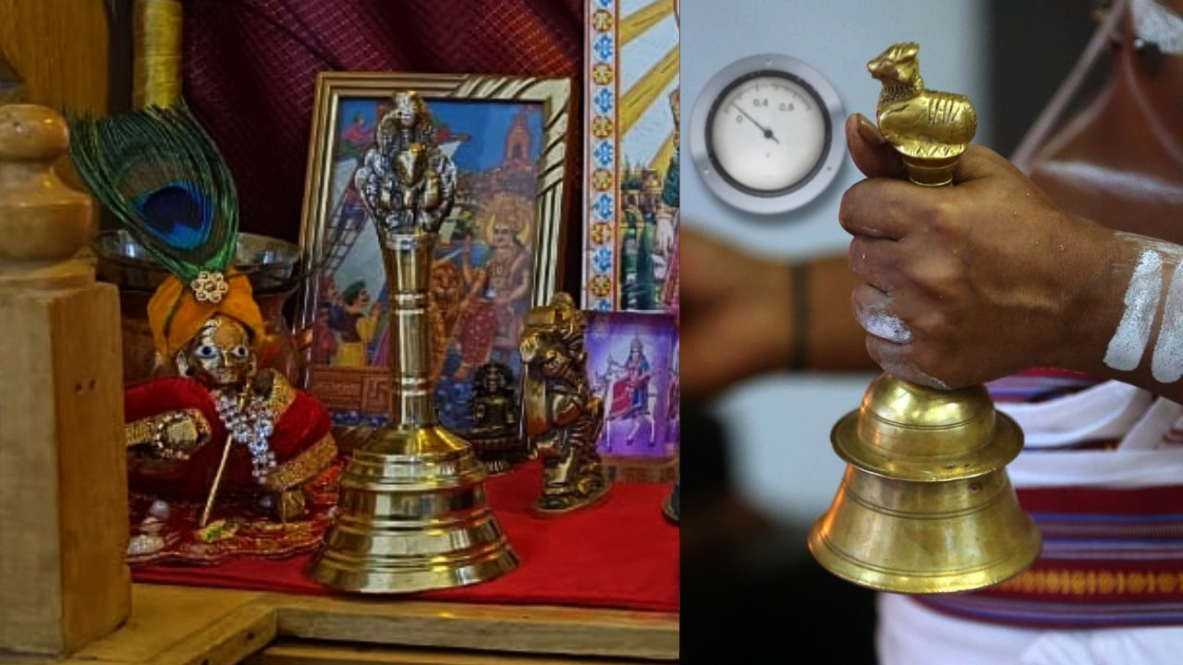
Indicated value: 0.1 V
